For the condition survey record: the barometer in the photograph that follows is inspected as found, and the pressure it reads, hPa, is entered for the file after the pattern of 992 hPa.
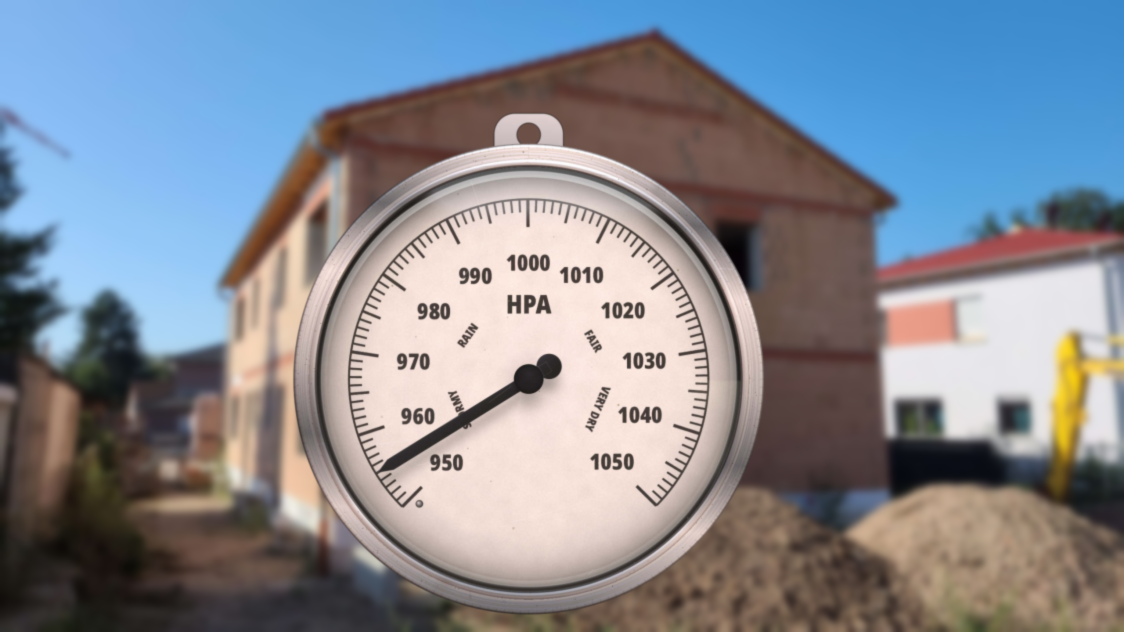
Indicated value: 955 hPa
